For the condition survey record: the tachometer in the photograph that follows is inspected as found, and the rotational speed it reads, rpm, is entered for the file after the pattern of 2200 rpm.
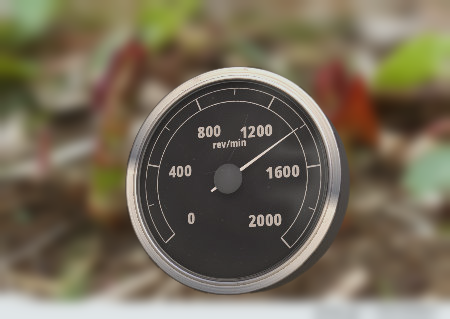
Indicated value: 1400 rpm
